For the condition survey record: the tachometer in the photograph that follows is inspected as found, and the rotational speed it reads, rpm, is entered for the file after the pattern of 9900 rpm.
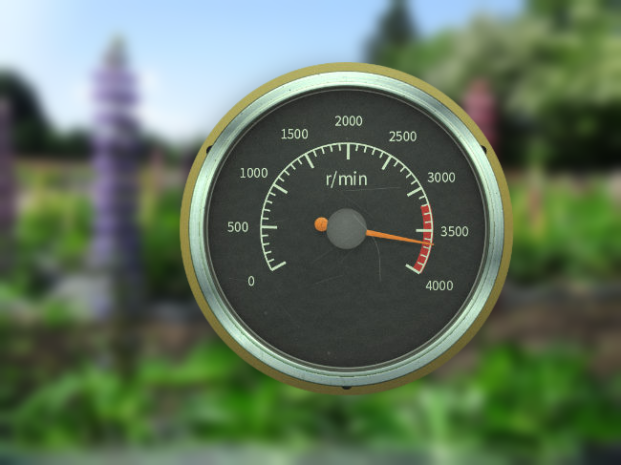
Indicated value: 3650 rpm
